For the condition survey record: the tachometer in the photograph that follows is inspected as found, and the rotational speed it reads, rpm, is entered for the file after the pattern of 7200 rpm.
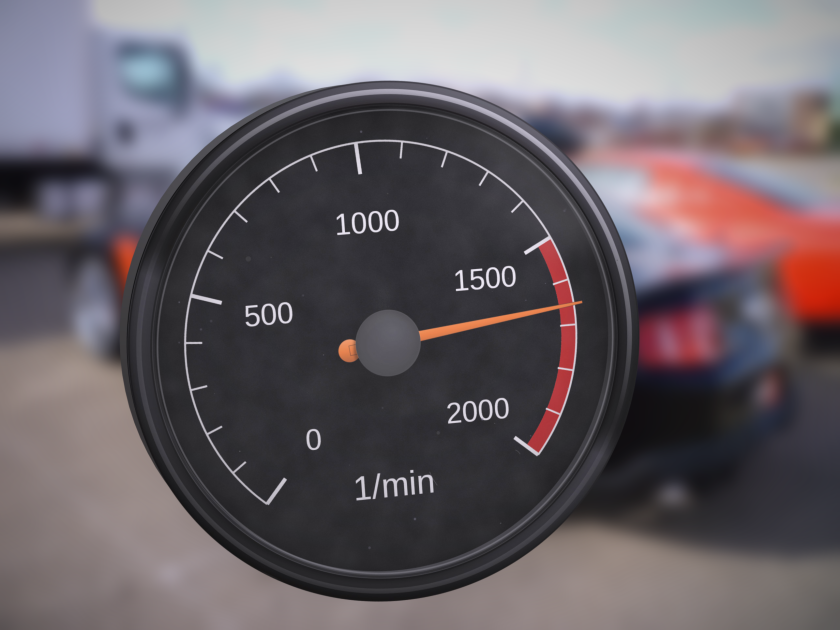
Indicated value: 1650 rpm
